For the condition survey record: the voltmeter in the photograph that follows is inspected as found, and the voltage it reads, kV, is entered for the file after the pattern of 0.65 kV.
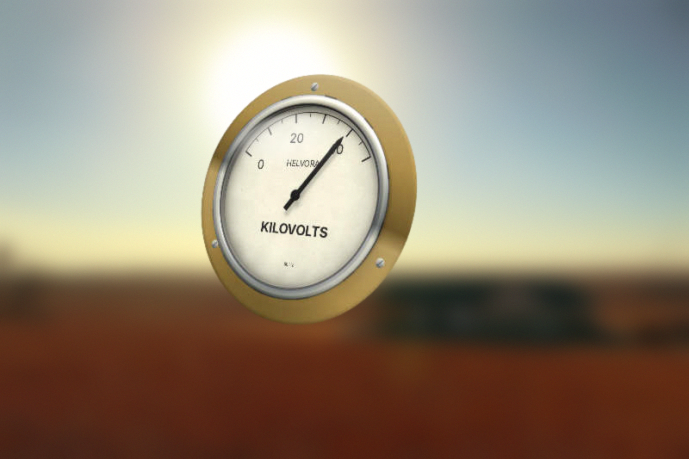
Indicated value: 40 kV
